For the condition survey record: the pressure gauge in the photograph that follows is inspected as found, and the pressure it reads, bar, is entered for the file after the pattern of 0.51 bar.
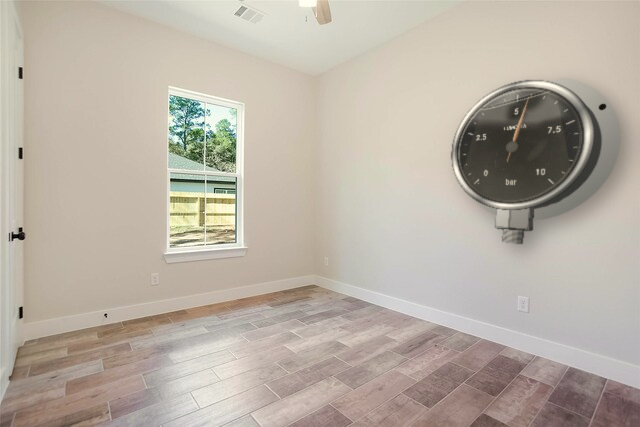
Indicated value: 5.5 bar
